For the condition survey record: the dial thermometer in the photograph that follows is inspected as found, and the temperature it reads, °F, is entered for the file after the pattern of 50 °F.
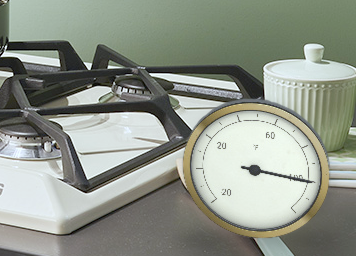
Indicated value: 100 °F
